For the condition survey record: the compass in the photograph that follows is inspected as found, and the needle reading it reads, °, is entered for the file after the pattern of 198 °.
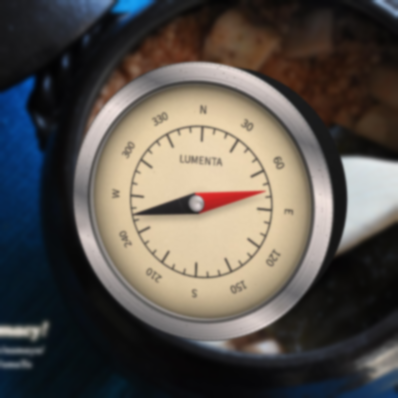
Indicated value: 75 °
